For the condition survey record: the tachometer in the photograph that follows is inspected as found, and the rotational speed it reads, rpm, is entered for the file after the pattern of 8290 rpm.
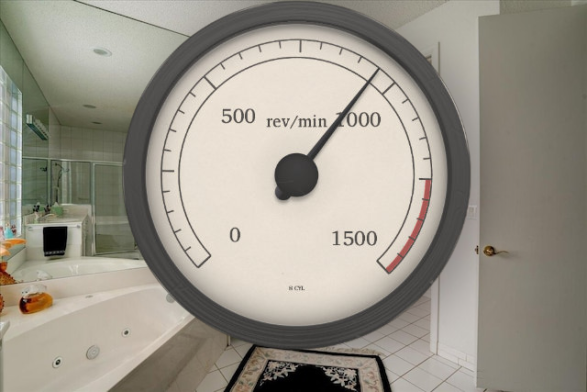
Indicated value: 950 rpm
